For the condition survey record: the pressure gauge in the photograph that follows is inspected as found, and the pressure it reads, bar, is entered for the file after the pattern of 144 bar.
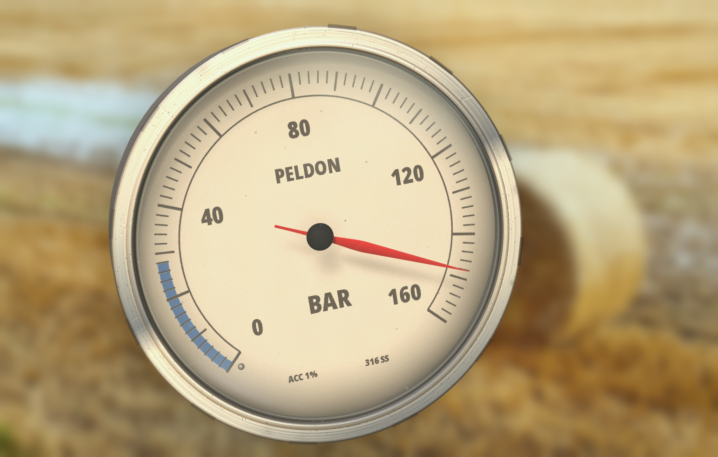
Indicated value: 148 bar
